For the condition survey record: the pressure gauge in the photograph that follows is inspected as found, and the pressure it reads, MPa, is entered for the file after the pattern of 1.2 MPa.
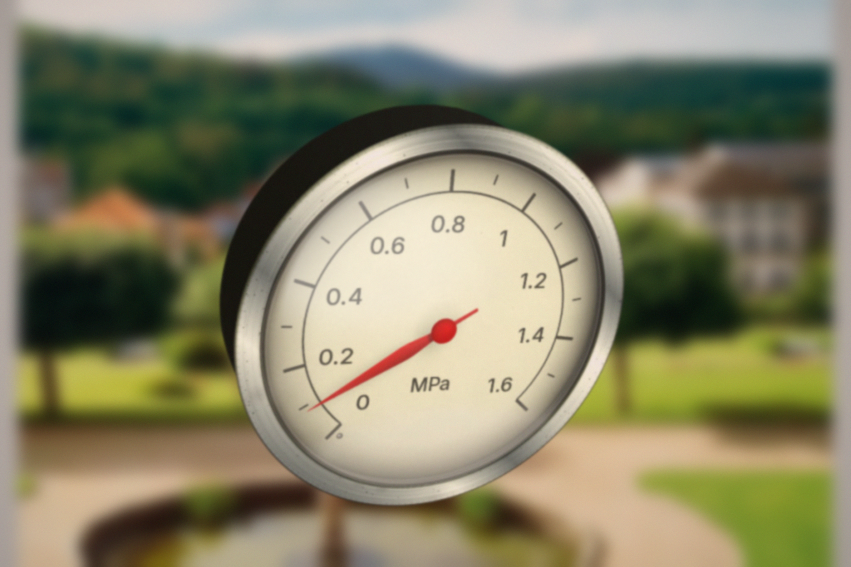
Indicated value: 0.1 MPa
